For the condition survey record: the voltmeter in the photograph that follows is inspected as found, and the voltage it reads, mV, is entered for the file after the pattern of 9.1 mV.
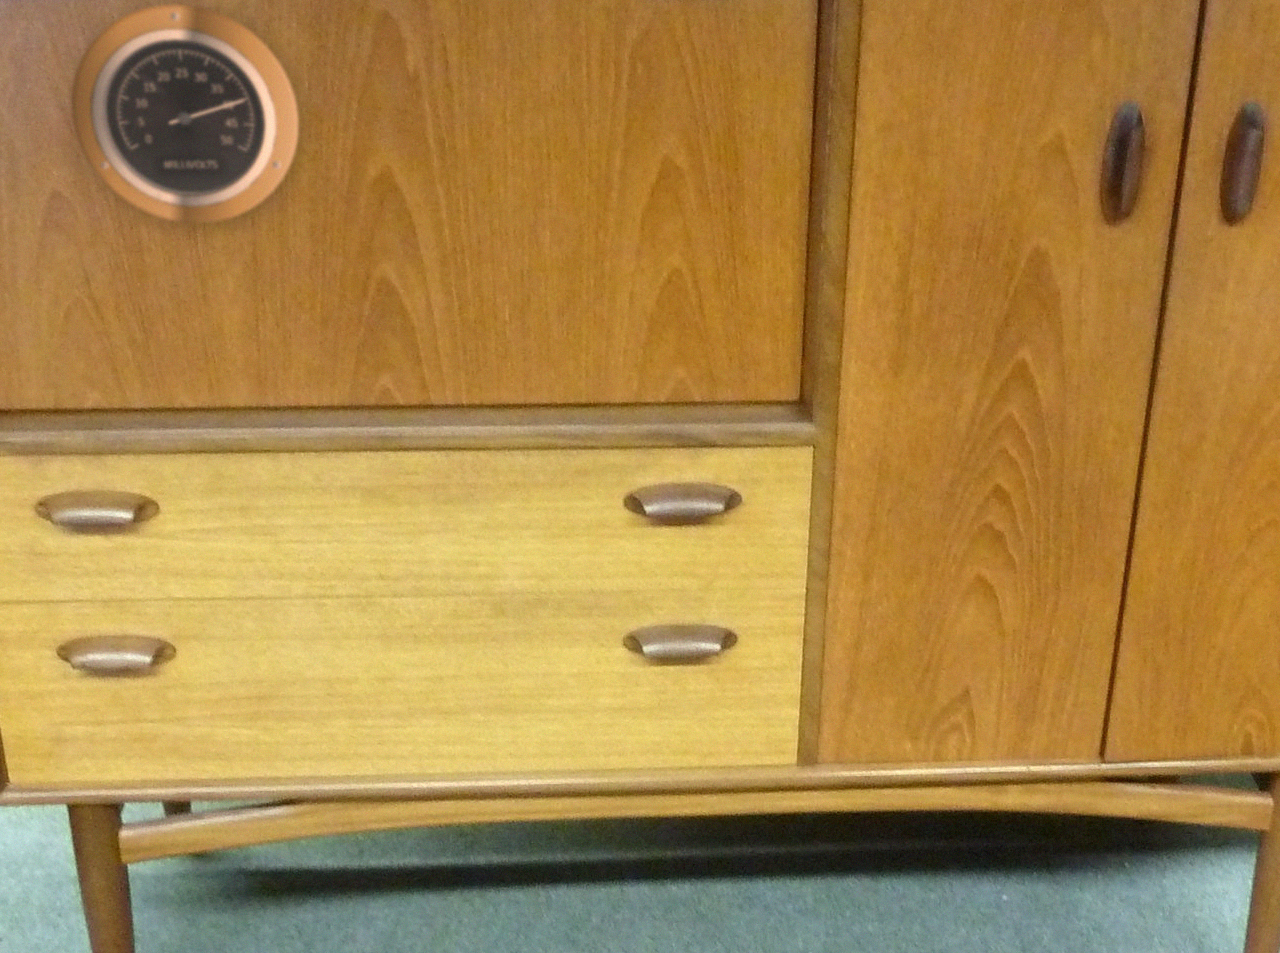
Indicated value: 40 mV
